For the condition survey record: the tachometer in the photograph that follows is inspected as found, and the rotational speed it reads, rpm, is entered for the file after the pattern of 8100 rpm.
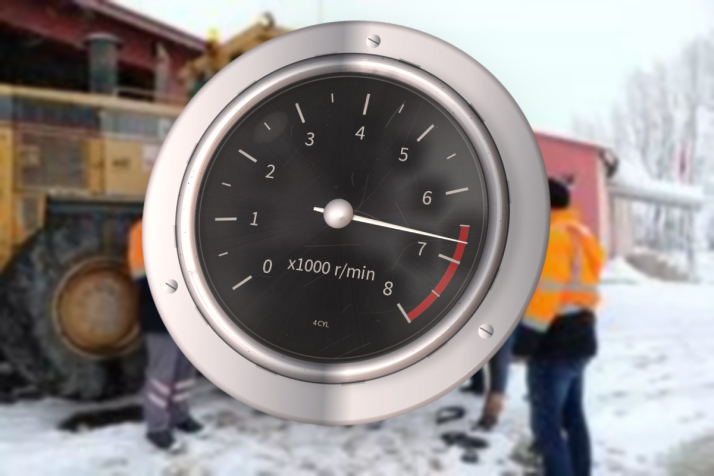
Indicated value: 6750 rpm
